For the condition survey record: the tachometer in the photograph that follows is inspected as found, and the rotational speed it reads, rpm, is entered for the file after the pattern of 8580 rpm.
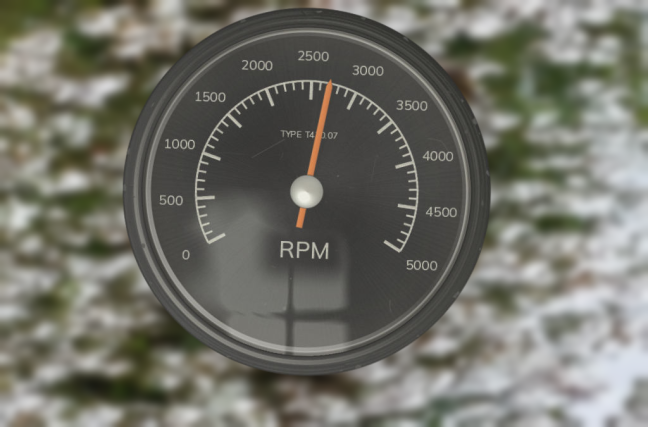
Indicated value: 2700 rpm
